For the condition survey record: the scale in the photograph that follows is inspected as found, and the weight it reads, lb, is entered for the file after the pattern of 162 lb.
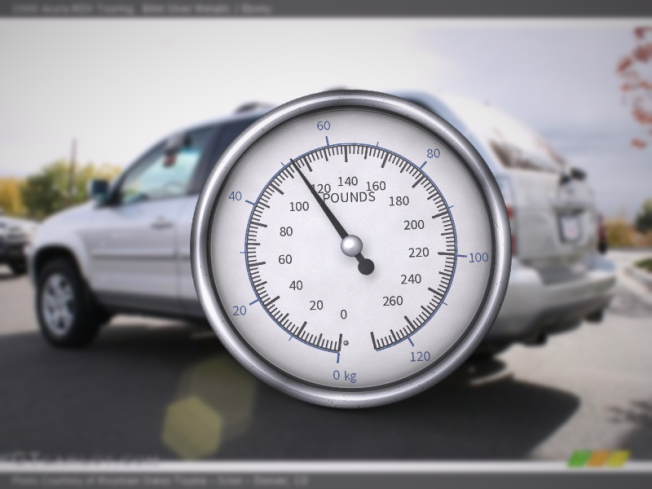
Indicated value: 114 lb
